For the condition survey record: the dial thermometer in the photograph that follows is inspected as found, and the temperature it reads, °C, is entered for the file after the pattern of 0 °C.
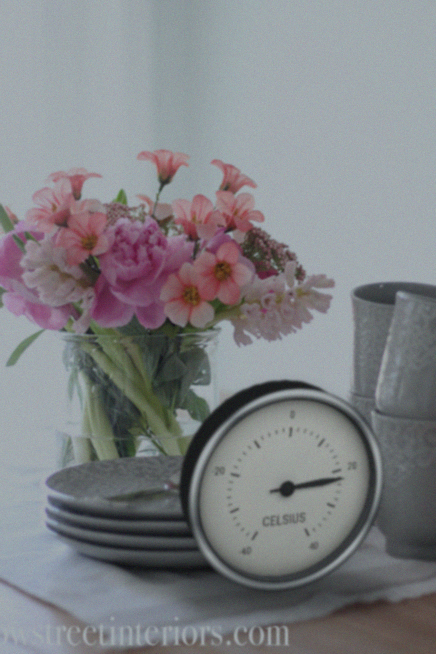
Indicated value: 22 °C
